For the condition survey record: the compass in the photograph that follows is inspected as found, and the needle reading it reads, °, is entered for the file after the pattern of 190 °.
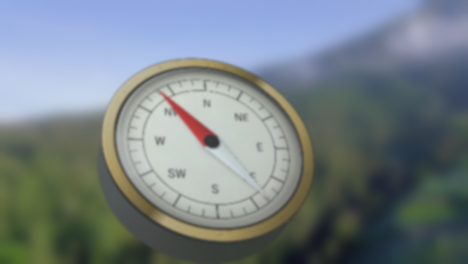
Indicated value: 320 °
